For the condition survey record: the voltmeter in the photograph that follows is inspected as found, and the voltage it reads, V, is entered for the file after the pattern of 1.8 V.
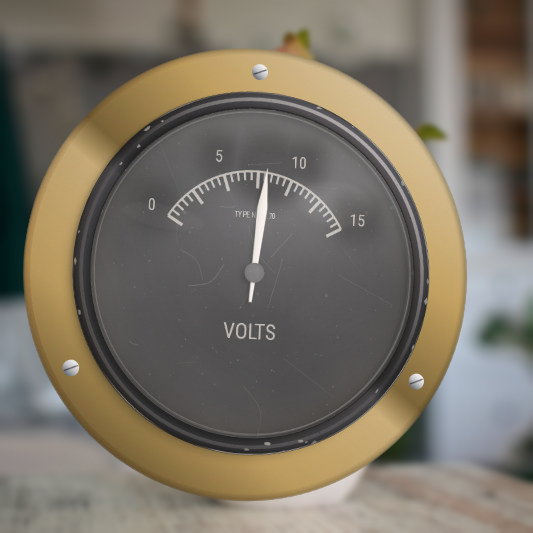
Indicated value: 8 V
